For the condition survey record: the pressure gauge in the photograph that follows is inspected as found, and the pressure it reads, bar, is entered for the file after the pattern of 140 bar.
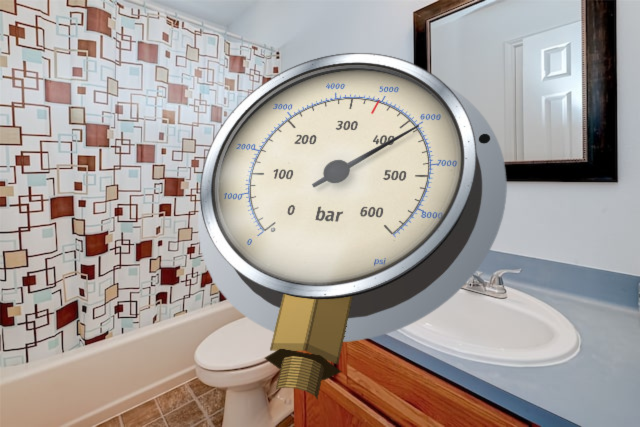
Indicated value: 420 bar
